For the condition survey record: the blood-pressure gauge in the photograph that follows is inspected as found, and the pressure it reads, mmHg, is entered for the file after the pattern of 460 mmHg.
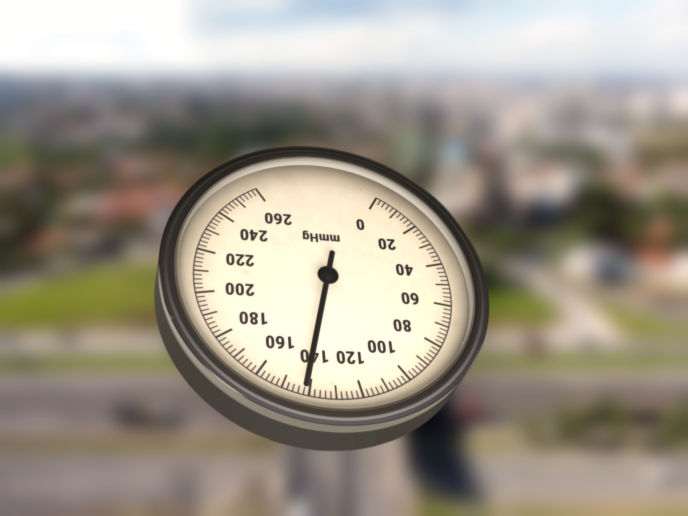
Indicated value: 142 mmHg
